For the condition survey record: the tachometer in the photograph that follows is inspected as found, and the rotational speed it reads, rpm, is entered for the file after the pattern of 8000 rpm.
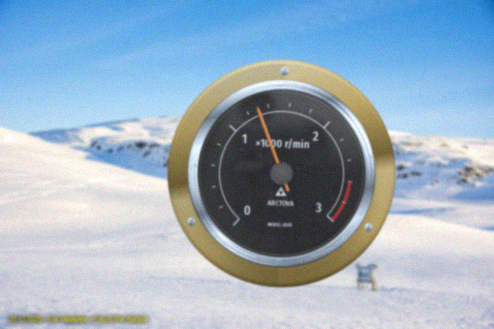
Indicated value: 1300 rpm
